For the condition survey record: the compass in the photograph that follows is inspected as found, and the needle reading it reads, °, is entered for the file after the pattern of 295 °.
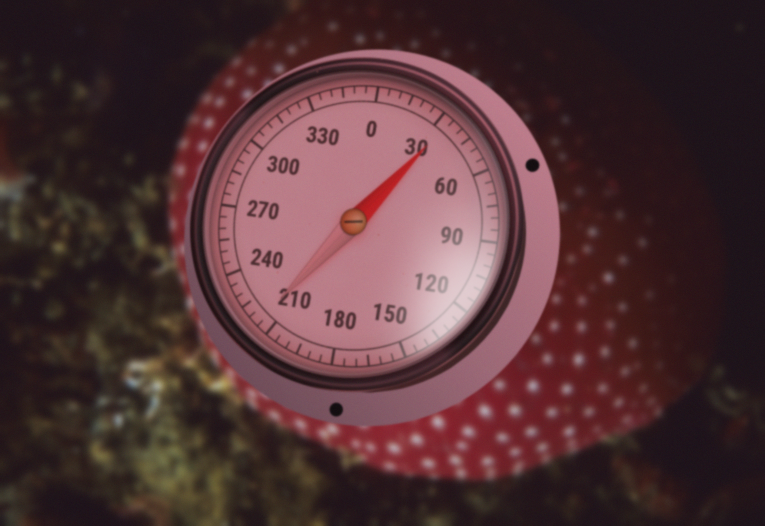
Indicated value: 35 °
